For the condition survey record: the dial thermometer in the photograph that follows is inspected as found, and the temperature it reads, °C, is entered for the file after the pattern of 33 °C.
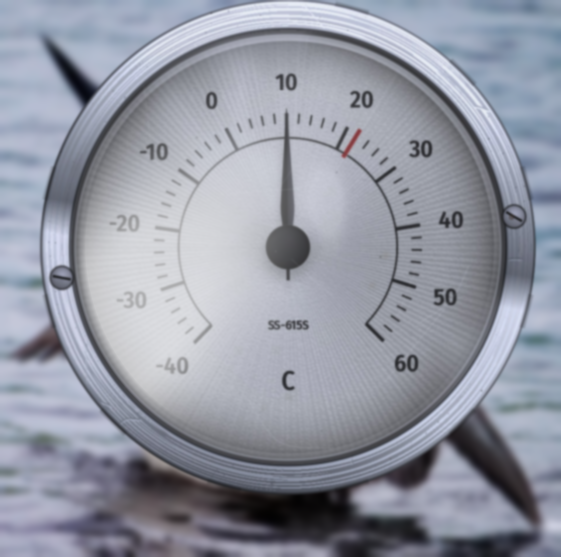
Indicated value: 10 °C
